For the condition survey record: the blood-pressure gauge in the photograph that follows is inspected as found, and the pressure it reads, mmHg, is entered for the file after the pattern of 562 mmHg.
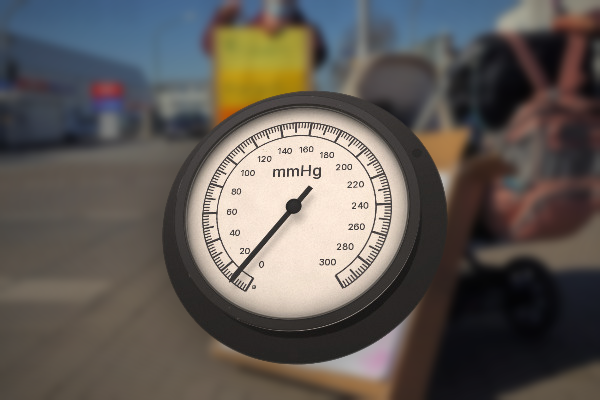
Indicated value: 10 mmHg
